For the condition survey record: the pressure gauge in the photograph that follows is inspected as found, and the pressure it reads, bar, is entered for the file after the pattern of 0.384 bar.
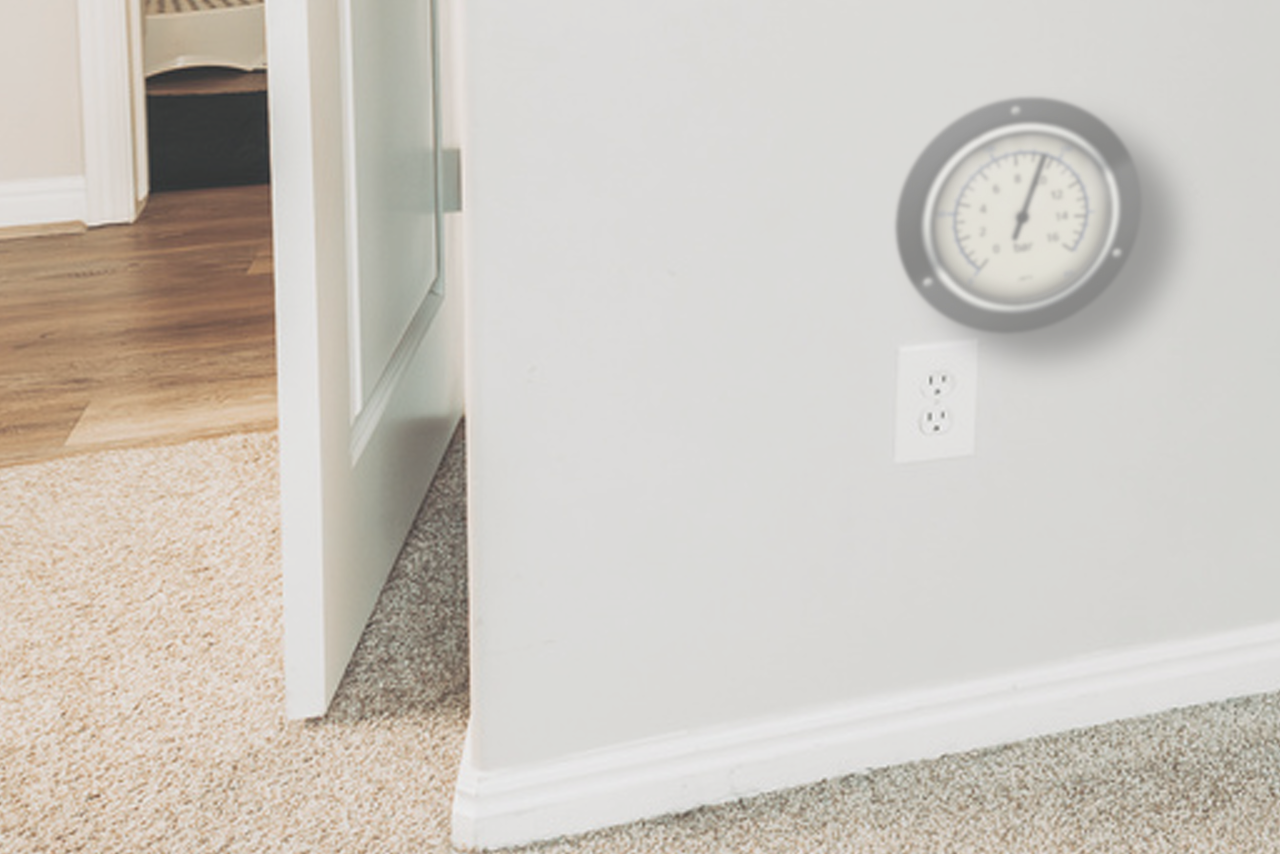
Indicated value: 9.5 bar
